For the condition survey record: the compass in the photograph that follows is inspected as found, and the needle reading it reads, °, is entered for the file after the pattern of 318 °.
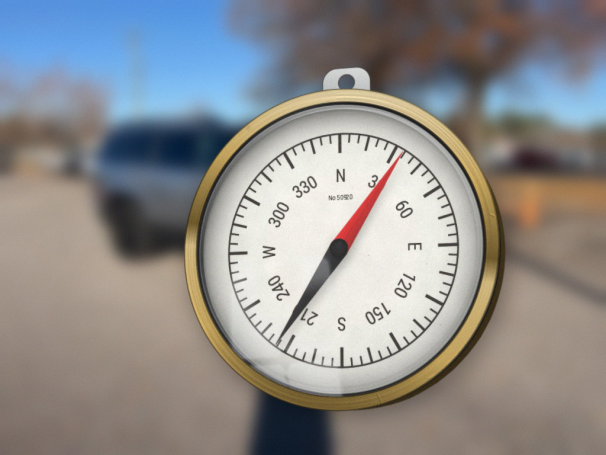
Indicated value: 35 °
